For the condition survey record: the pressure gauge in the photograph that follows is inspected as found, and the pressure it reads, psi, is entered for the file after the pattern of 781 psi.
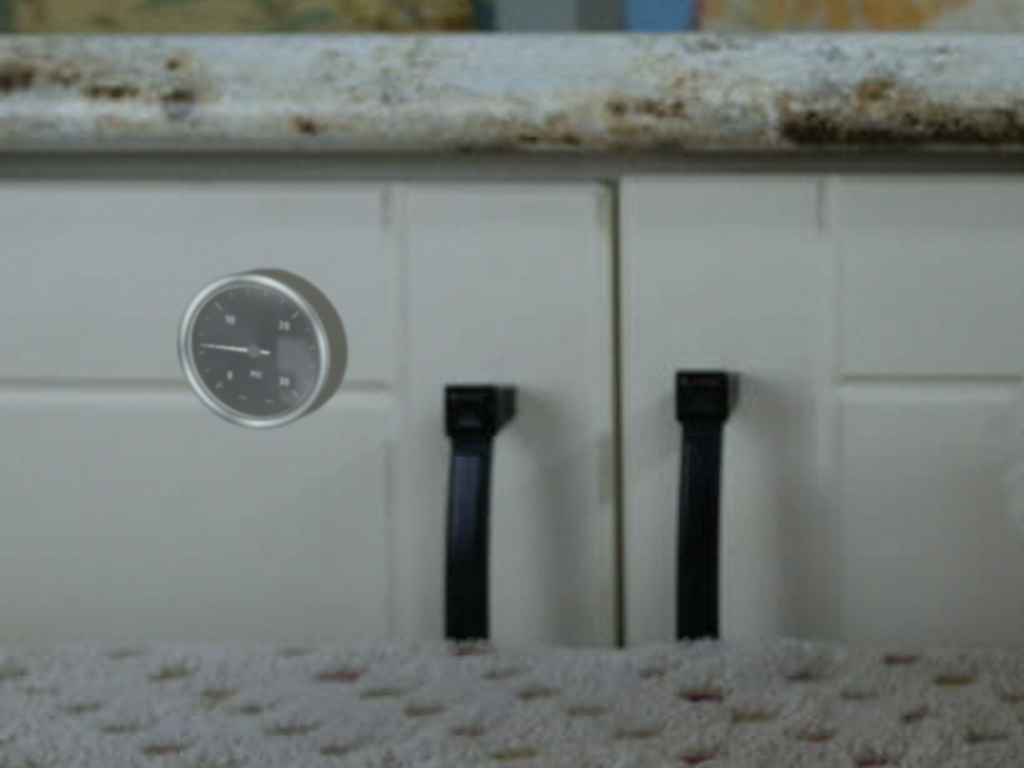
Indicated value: 5 psi
